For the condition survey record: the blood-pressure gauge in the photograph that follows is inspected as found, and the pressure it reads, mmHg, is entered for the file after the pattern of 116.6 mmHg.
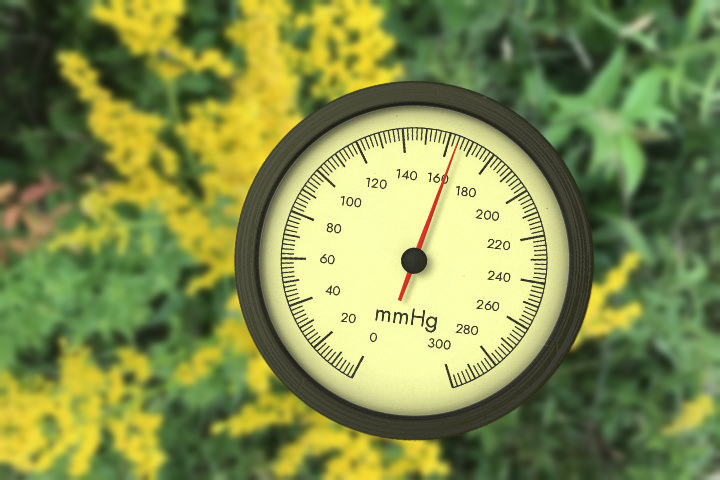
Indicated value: 164 mmHg
